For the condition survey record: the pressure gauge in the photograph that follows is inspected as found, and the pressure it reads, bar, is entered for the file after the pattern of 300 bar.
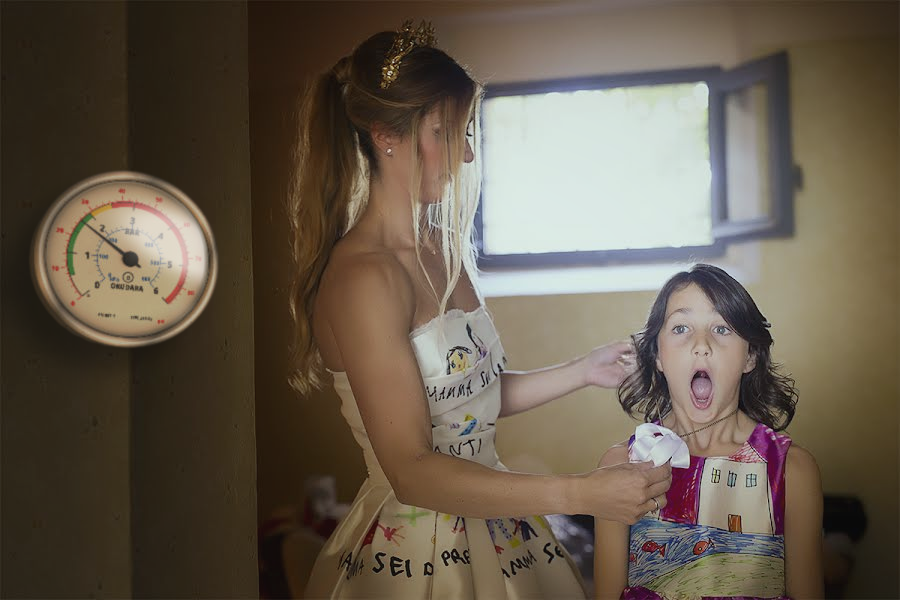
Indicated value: 1.75 bar
